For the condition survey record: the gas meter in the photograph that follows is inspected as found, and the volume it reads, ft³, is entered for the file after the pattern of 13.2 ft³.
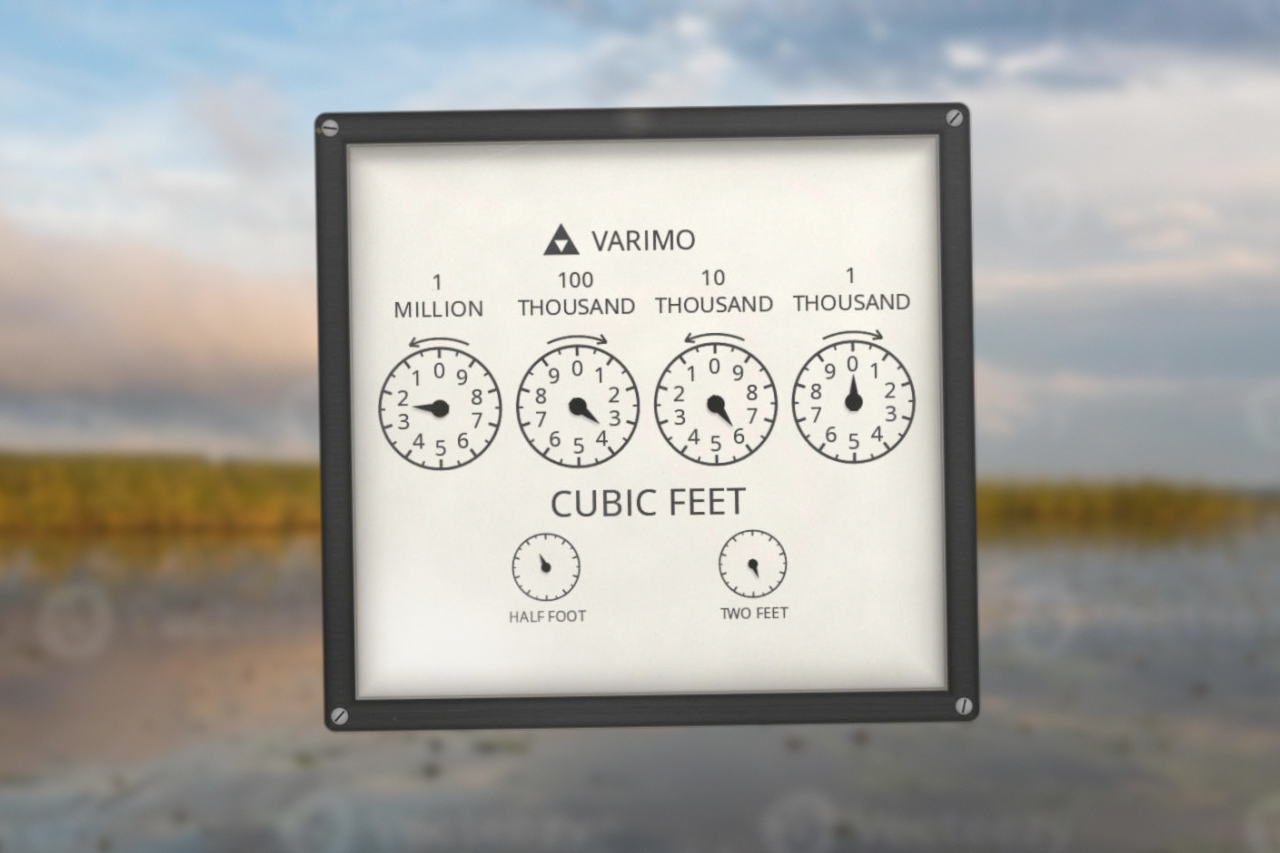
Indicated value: 236000 ft³
